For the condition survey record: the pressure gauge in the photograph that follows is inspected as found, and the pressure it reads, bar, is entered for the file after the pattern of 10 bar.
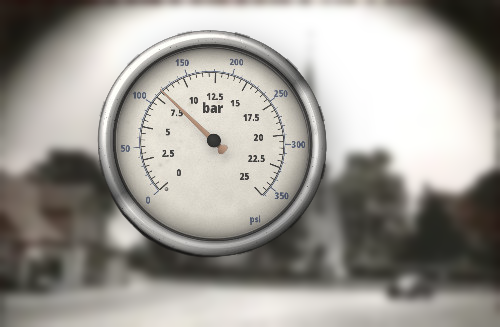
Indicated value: 8 bar
